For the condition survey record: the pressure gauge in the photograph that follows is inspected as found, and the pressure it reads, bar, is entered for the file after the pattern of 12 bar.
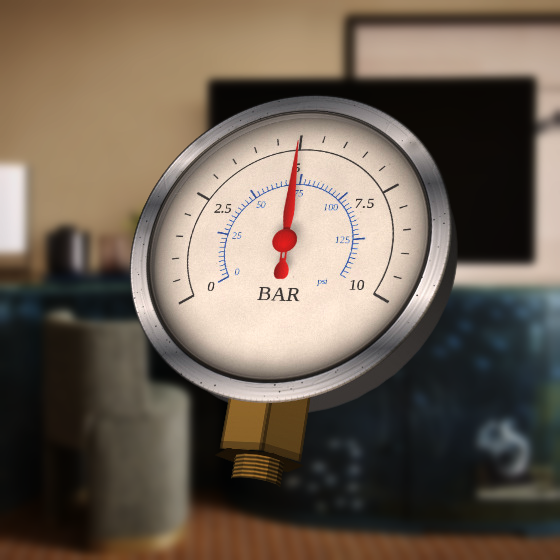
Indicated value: 5 bar
